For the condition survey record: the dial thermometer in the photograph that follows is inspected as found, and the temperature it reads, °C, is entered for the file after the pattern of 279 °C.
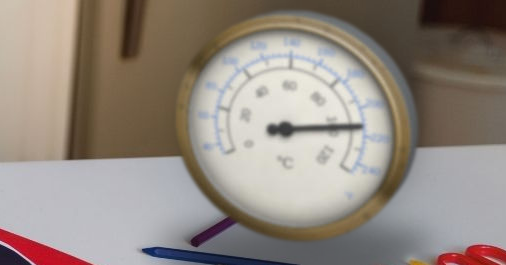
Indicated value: 100 °C
